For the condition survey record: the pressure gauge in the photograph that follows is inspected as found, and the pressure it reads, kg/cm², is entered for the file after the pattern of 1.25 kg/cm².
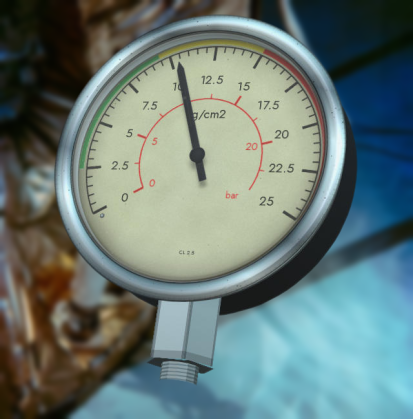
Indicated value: 10.5 kg/cm²
